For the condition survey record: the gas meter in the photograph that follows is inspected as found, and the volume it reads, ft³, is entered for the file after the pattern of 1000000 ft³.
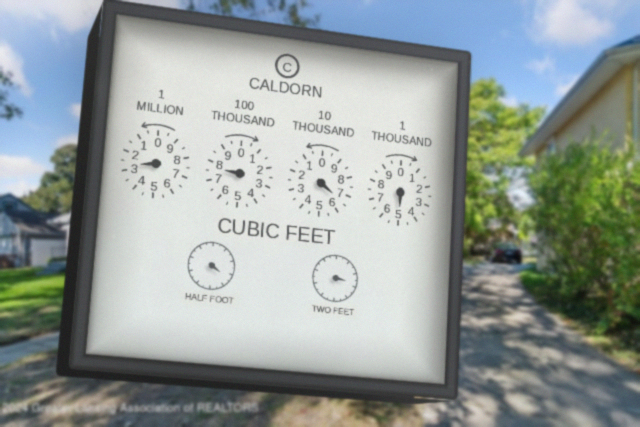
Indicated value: 276500 ft³
